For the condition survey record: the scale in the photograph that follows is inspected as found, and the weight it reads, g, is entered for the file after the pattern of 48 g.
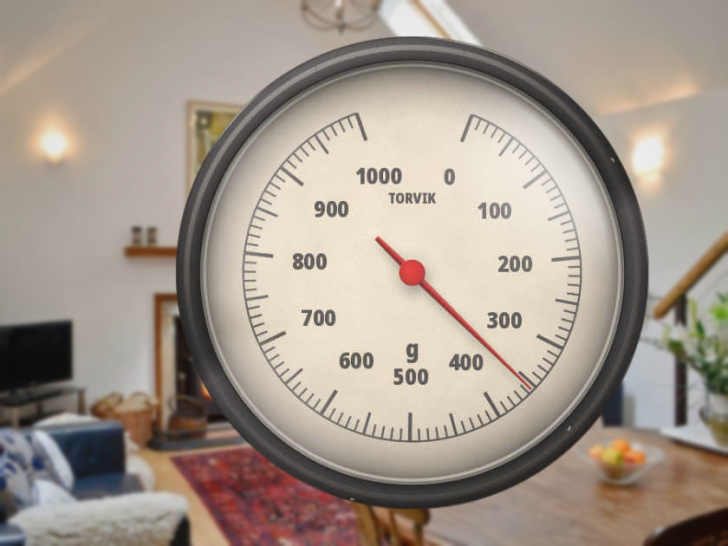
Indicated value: 355 g
